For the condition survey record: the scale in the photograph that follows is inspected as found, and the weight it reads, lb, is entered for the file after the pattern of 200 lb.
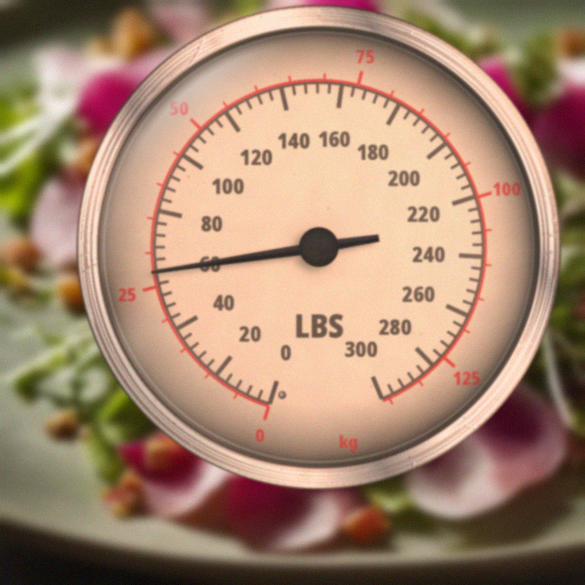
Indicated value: 60 lb
